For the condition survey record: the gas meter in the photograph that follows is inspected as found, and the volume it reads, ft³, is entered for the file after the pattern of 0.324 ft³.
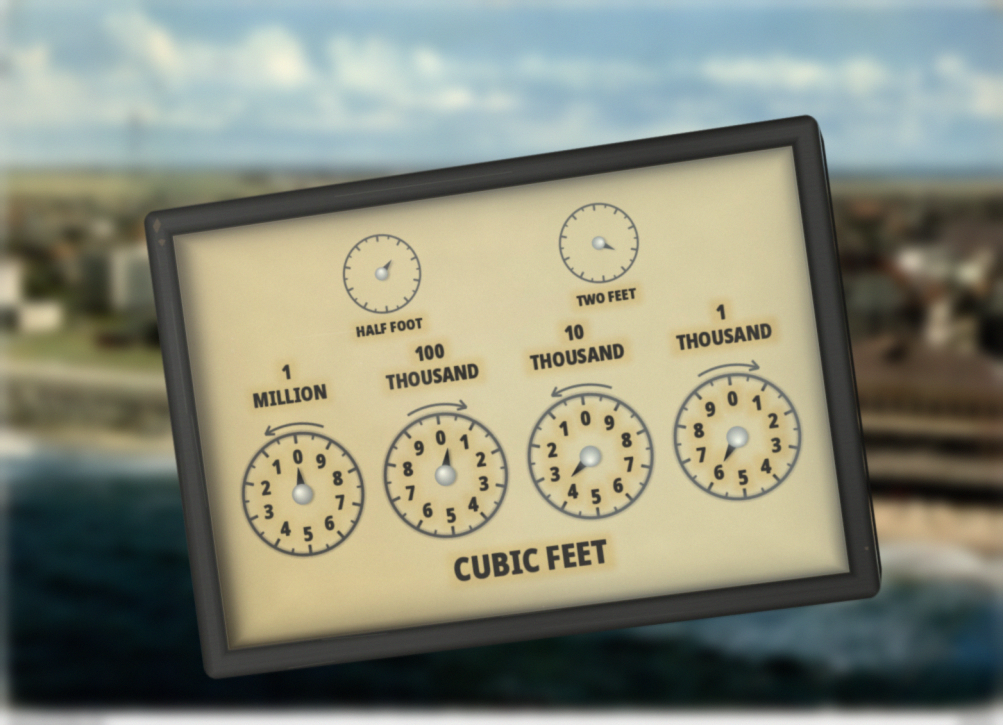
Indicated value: 3600 ft³
